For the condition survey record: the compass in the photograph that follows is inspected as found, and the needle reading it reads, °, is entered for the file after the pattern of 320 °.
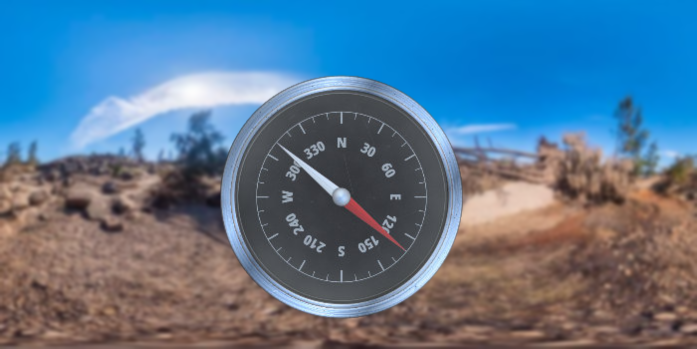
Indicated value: 130 °
